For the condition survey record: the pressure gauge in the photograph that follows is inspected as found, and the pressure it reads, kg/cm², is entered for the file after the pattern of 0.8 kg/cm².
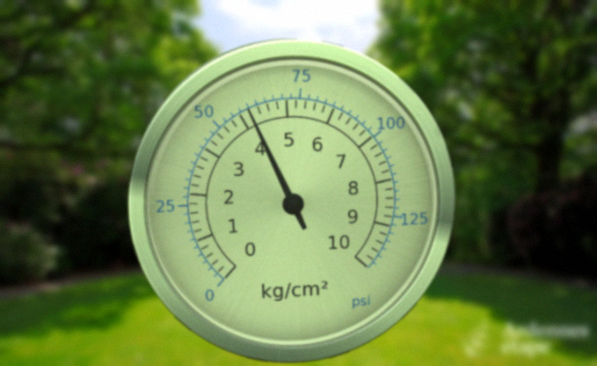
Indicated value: 4.2 kg/cm²
